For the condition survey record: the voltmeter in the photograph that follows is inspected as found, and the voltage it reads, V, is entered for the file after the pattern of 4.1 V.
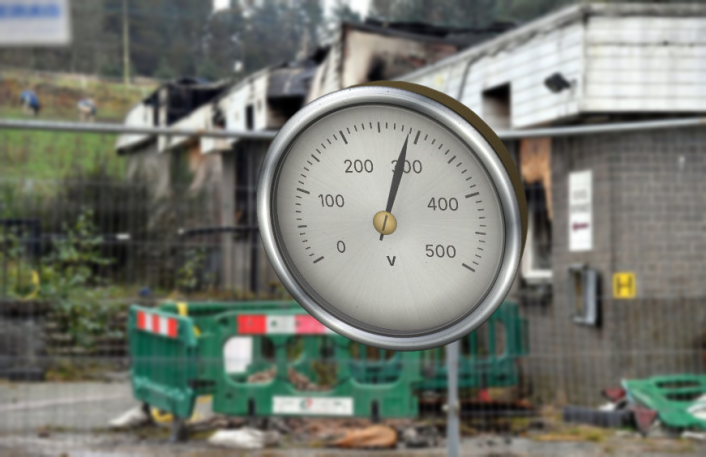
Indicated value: 290 V
